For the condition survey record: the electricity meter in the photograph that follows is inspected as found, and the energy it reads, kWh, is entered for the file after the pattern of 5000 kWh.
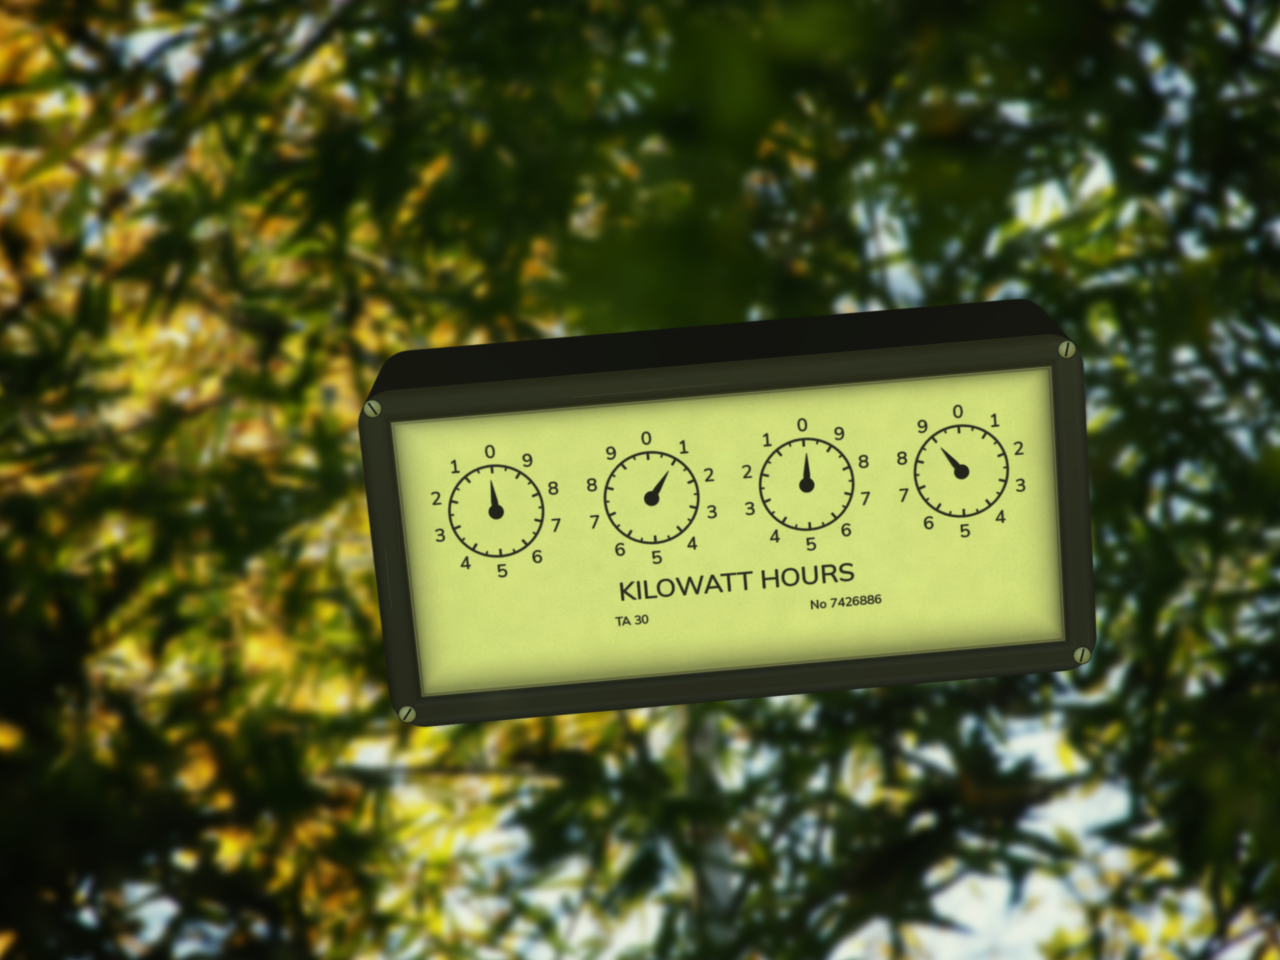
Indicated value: 99 kWh
